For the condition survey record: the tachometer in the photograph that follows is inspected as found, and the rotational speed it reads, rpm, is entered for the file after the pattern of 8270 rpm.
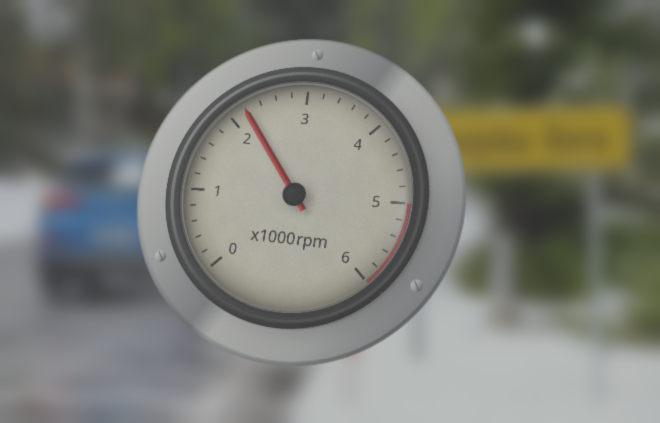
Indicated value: 2200 rpm
